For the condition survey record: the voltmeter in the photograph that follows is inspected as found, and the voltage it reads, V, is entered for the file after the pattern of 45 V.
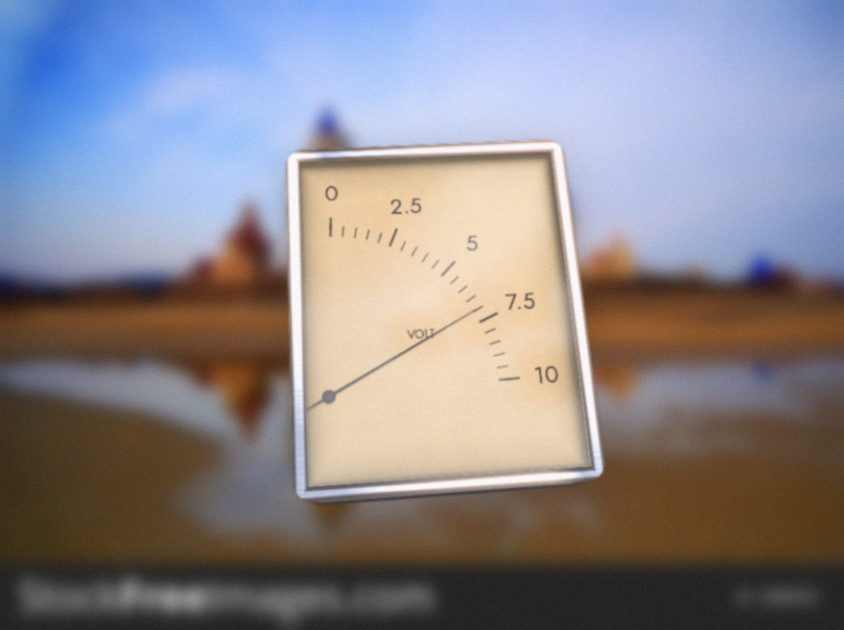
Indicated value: 7 V
